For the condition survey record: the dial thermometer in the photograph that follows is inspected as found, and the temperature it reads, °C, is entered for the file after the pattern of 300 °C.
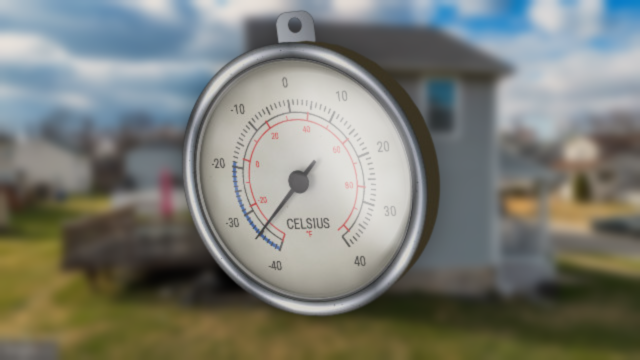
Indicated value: -35 °C
